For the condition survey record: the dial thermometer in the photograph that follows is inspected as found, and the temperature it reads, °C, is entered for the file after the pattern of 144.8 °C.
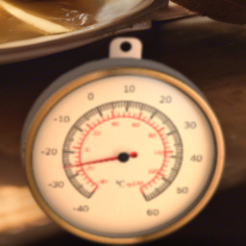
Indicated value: -25 °C
